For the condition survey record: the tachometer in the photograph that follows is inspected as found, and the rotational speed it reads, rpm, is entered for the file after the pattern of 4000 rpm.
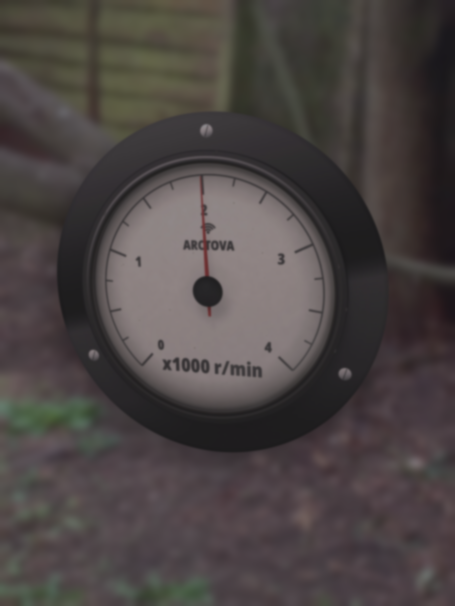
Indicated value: 2000 rpm
